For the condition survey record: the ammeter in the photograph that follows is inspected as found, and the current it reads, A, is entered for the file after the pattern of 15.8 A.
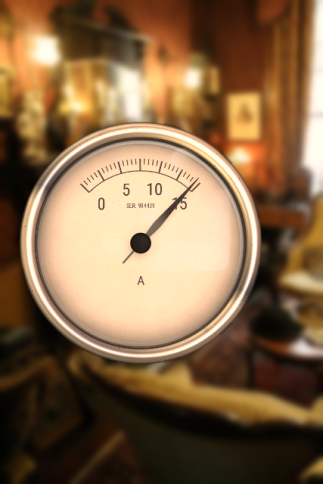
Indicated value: 14.5 A
